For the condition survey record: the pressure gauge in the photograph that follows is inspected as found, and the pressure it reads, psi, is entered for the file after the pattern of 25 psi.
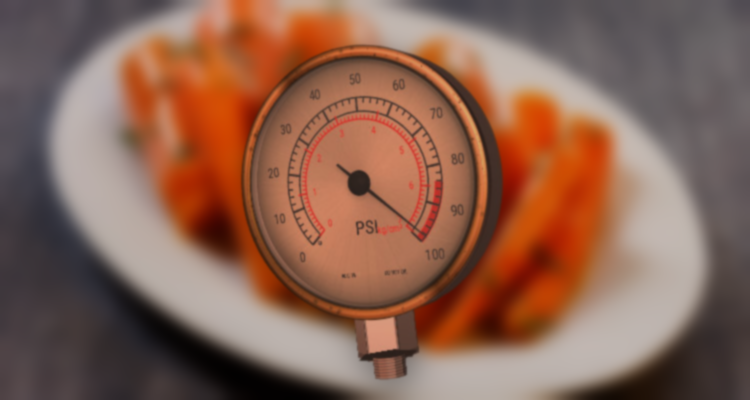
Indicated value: 98 psi
